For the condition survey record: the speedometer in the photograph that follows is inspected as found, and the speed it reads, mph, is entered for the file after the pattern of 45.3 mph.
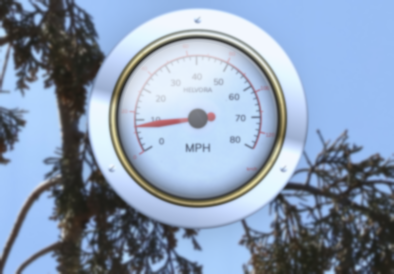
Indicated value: 8 mph
